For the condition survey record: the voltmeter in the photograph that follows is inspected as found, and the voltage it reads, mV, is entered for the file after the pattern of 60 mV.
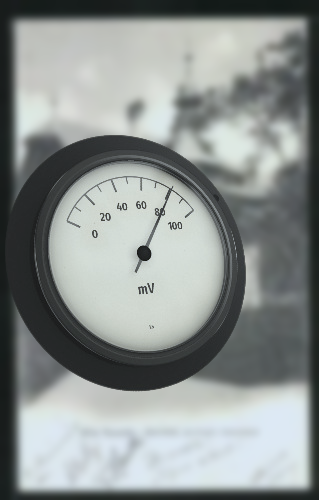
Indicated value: 80 mV
